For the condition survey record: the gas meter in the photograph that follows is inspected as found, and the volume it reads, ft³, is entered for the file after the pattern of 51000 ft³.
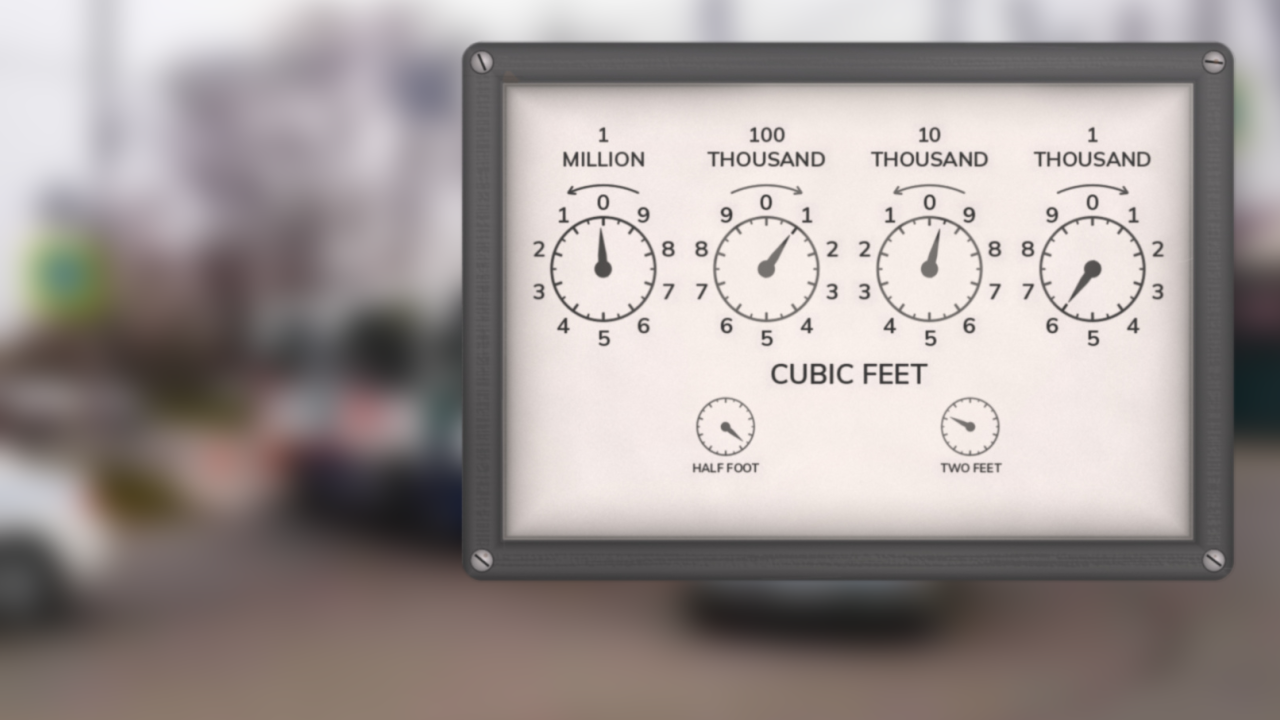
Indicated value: 9600 ft³
